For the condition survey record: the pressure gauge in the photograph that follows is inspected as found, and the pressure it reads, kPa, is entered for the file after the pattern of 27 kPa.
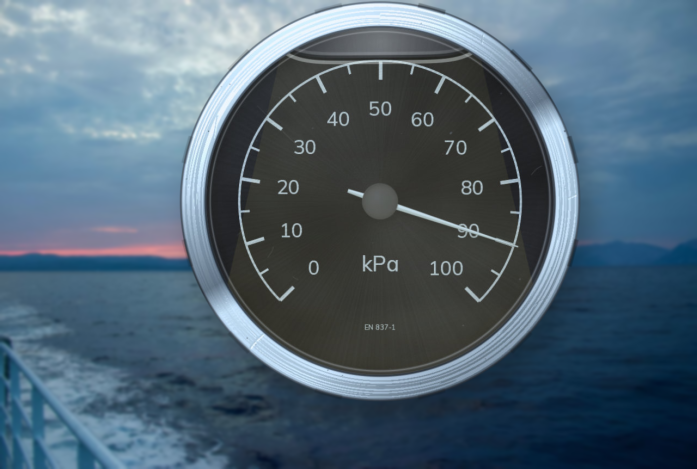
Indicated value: 90 kPa
